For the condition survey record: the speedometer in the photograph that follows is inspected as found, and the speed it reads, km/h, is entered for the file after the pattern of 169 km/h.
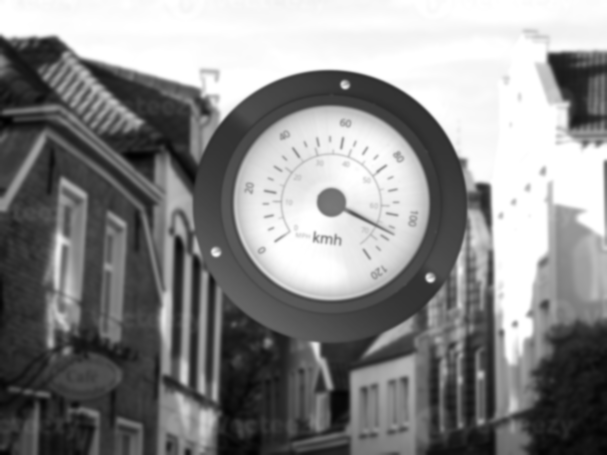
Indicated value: 107.5 km/h
